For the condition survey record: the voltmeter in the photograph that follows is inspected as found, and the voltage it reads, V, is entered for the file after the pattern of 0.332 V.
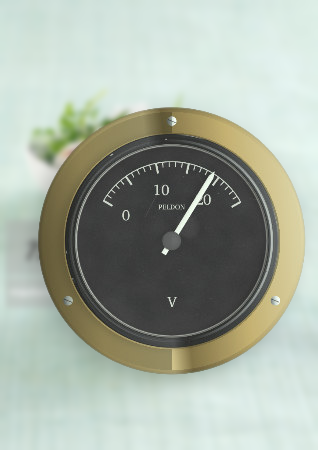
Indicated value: 19 V
